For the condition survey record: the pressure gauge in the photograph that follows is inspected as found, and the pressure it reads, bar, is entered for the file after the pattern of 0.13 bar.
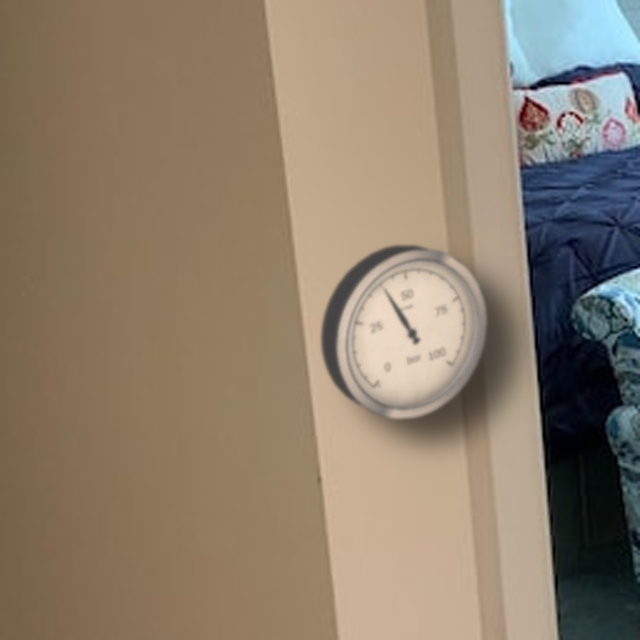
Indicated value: 40 bar
